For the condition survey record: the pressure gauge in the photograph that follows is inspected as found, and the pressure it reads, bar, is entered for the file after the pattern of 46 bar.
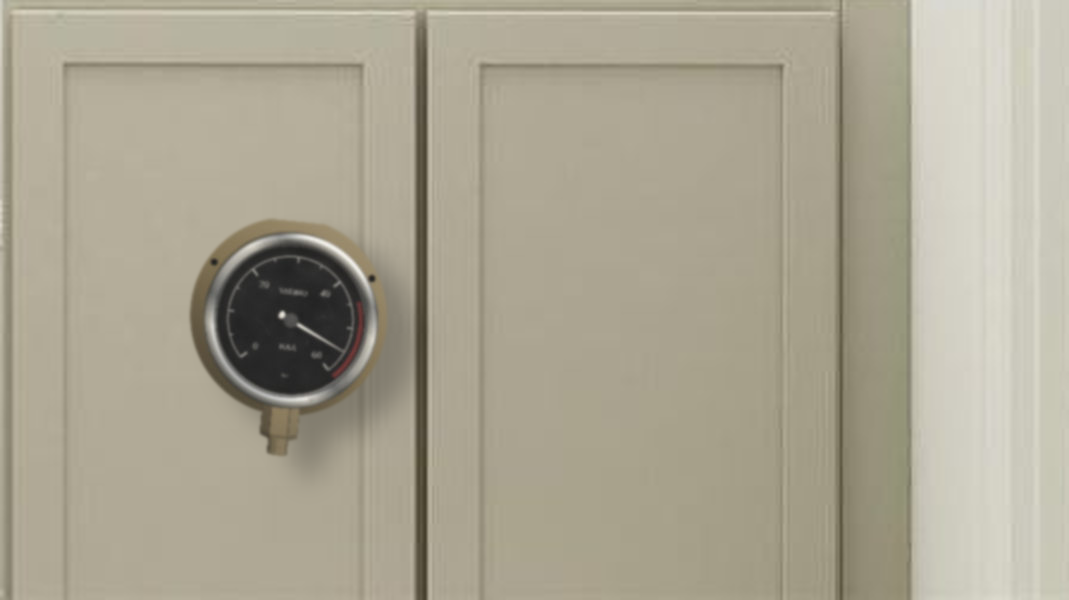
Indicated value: 55 bar
